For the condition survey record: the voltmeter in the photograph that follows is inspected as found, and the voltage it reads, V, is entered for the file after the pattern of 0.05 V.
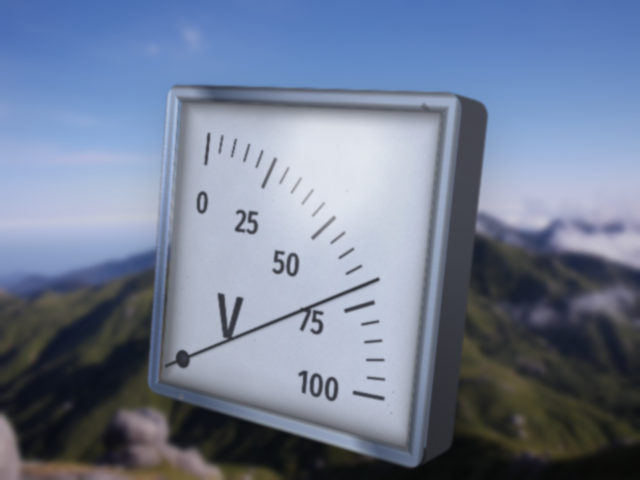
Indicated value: 70 V
